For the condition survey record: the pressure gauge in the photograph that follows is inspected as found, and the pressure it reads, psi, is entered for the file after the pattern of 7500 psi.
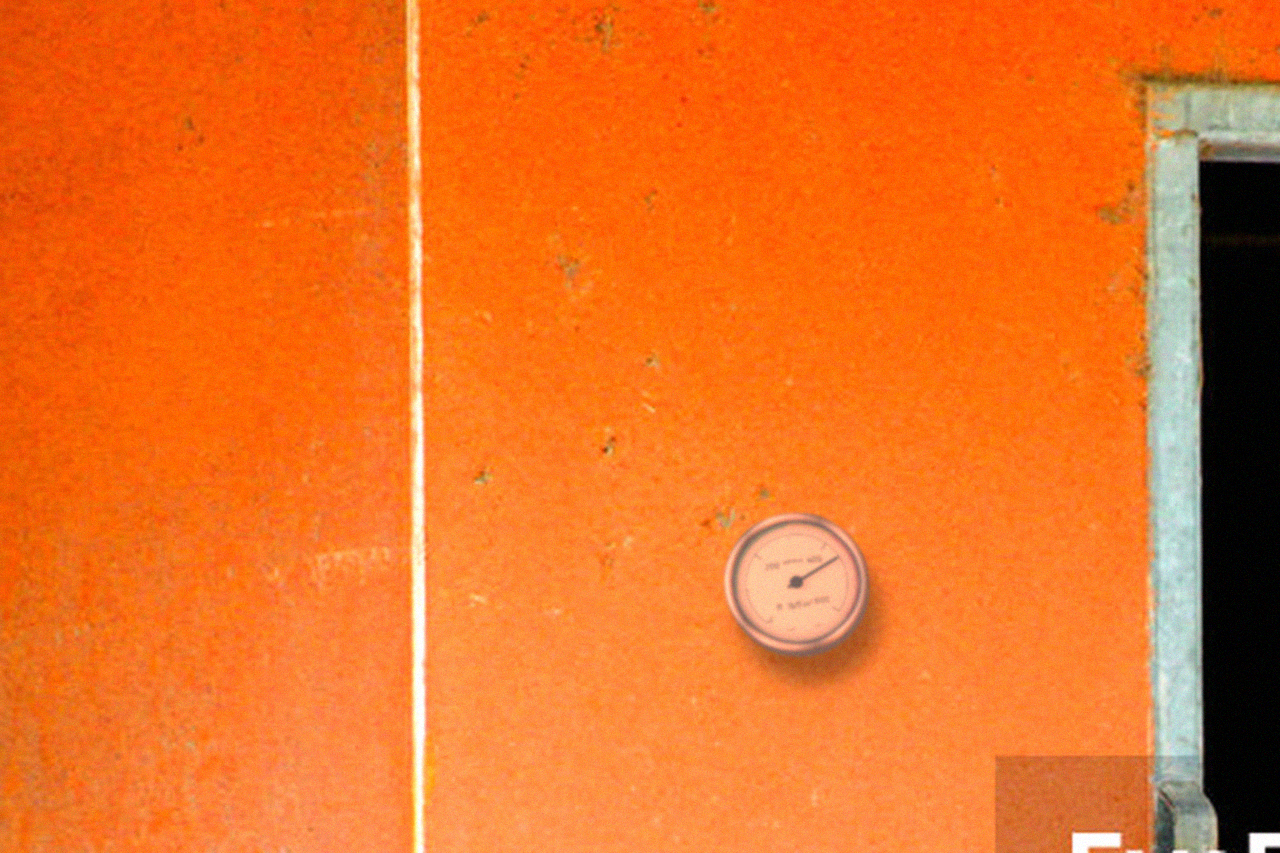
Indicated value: 450 psi
